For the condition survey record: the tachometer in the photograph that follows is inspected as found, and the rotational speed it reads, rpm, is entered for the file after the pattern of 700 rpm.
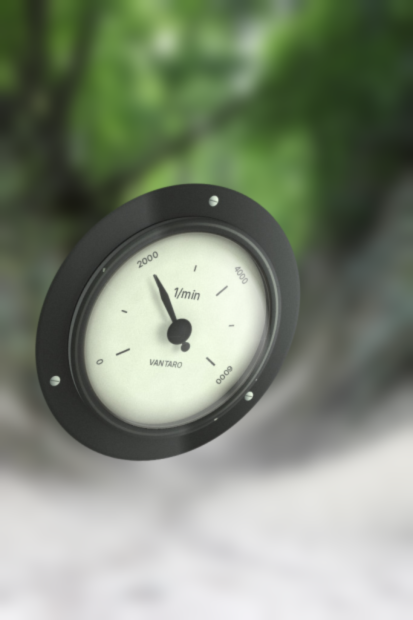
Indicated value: 2000 rpm
